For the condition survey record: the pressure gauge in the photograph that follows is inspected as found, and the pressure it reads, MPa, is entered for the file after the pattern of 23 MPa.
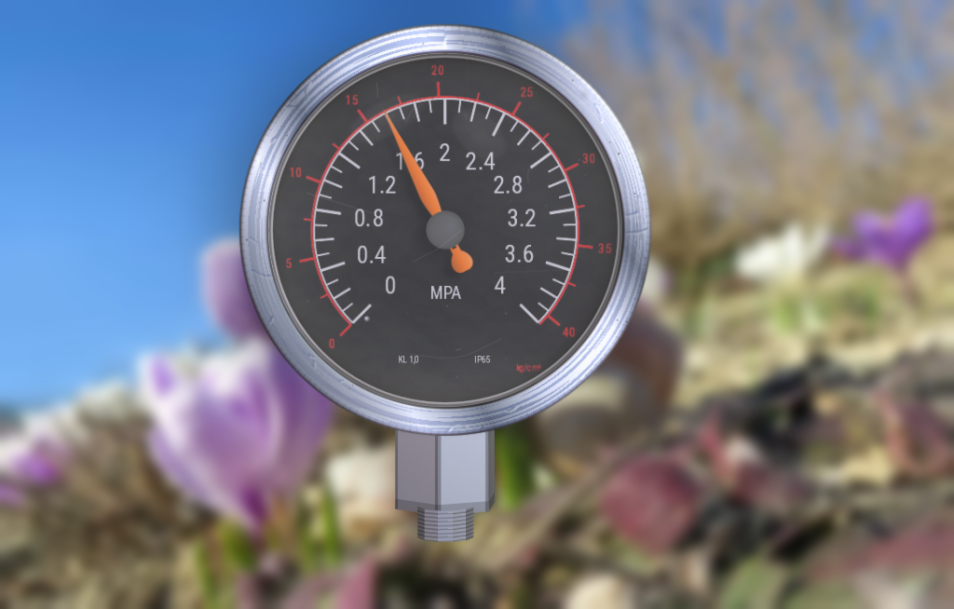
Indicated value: 1.6 MPa
